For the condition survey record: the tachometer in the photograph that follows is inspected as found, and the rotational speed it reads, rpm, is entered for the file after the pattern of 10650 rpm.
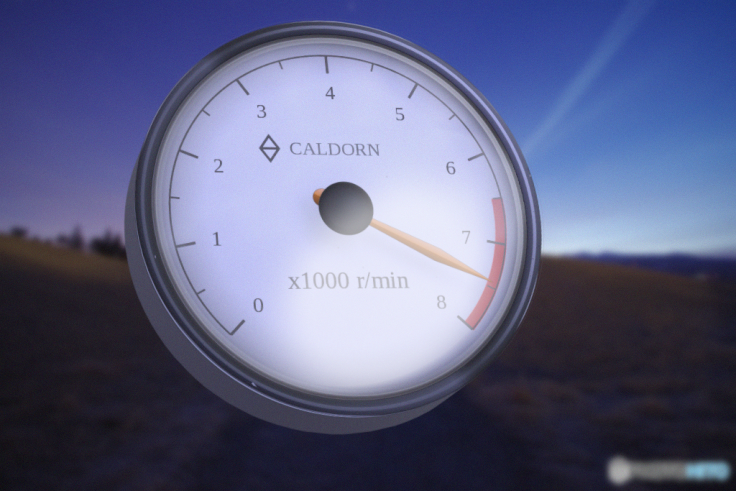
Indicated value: 7500 rpm
